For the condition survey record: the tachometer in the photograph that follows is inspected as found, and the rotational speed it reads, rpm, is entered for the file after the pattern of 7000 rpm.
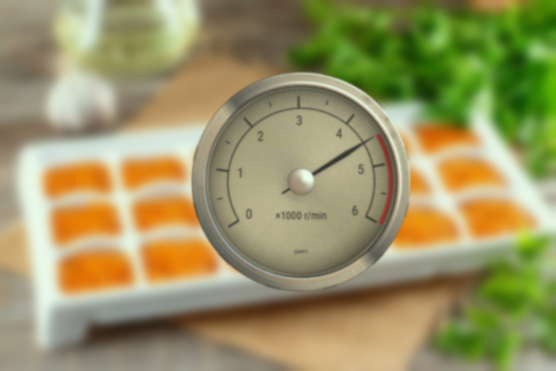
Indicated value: 4500 rpm
